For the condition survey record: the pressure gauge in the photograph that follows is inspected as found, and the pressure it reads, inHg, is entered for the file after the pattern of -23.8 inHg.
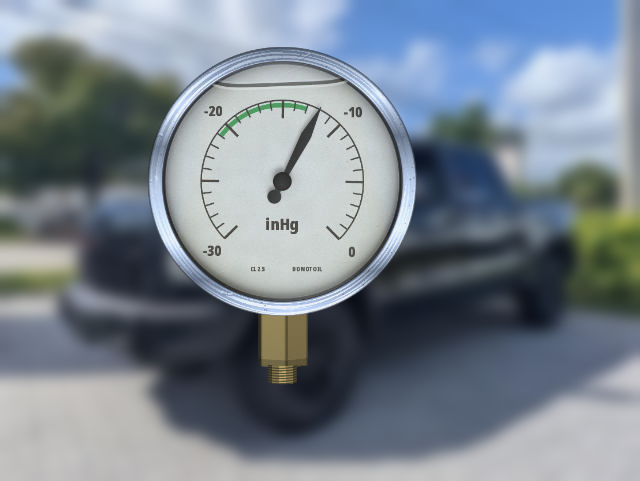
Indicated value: -12 inHg
